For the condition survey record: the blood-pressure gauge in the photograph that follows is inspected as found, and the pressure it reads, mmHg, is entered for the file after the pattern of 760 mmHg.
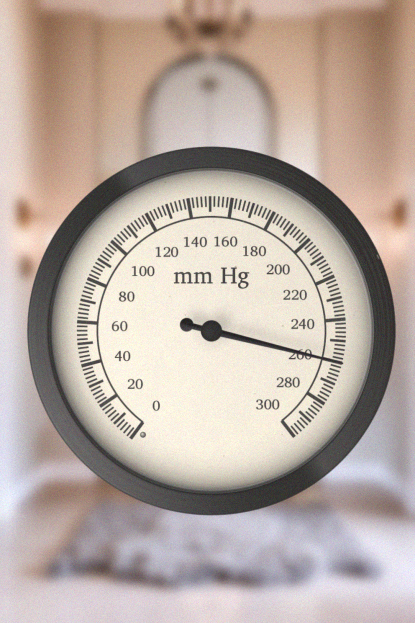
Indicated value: 260 mmHg
